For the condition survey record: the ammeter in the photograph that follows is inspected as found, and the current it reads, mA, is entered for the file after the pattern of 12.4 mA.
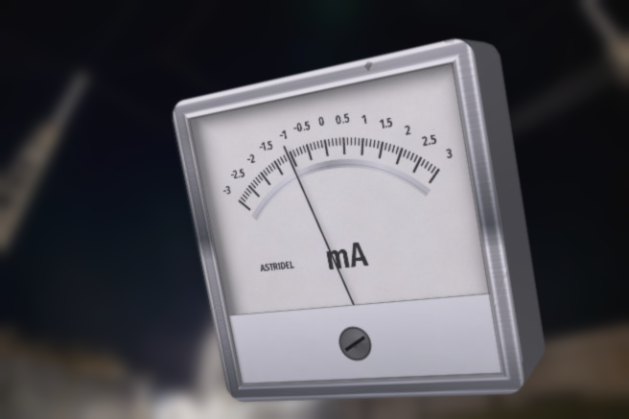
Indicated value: -1 mA
